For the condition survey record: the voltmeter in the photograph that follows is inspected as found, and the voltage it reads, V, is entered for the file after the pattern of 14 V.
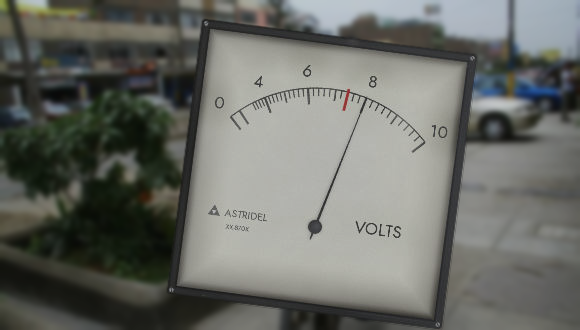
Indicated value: 8 V
